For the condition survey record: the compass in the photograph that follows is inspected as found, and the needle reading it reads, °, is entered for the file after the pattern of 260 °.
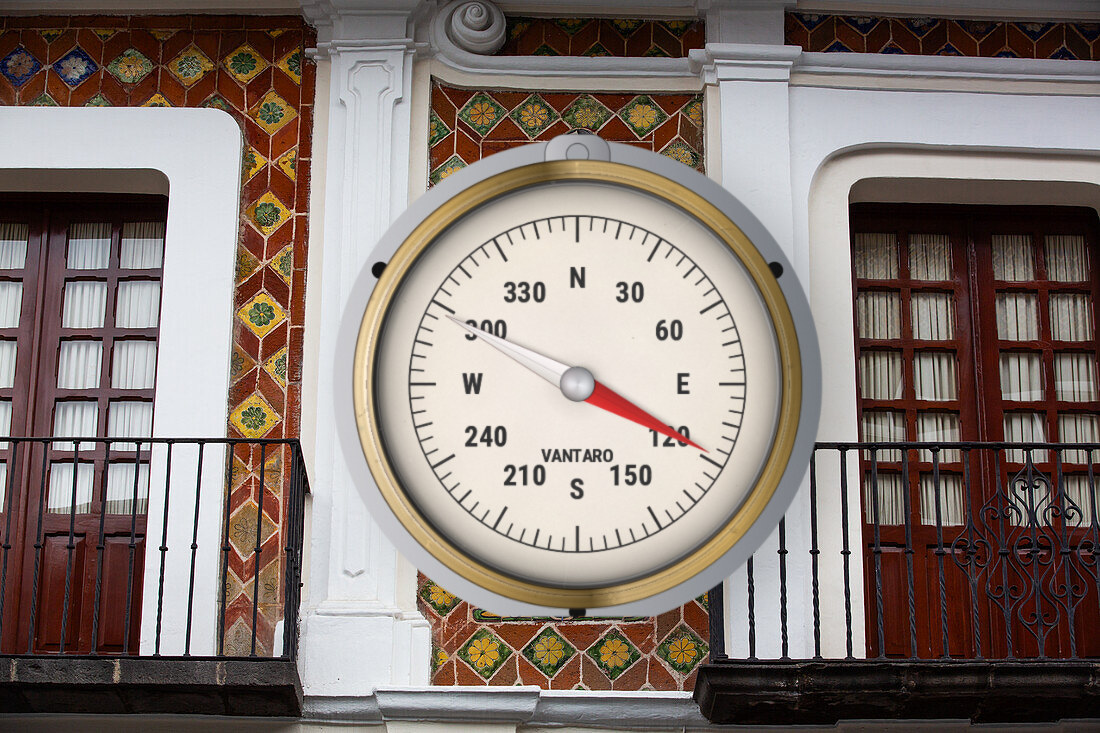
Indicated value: 117.5 °
